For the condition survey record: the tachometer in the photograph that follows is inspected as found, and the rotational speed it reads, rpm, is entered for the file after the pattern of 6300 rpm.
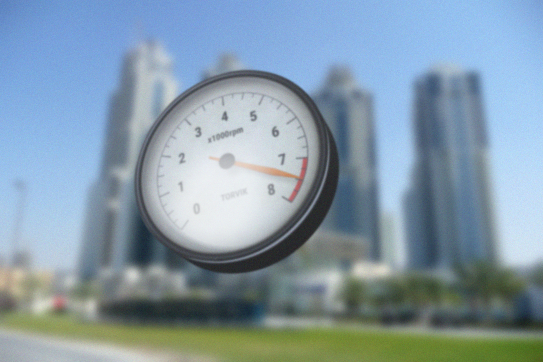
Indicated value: 7500 rpm
